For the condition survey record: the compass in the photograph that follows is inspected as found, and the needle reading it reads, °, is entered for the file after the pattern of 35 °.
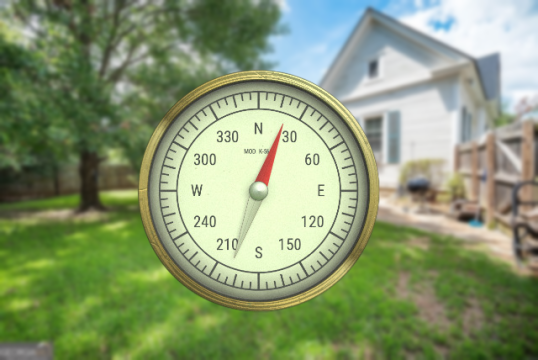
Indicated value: 20 °
